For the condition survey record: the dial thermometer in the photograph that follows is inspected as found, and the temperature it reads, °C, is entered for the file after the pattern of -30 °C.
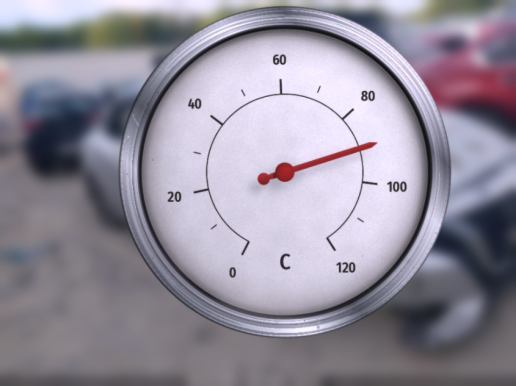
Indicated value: 90 °C
